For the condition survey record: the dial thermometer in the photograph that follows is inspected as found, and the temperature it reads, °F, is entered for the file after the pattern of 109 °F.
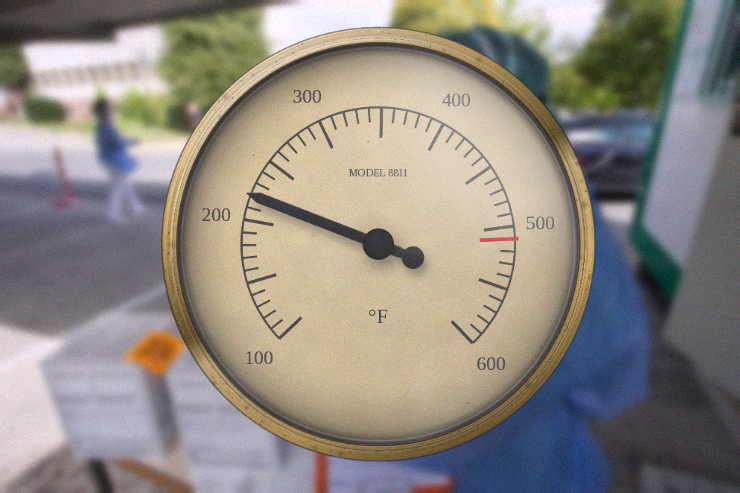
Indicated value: 220 °F
